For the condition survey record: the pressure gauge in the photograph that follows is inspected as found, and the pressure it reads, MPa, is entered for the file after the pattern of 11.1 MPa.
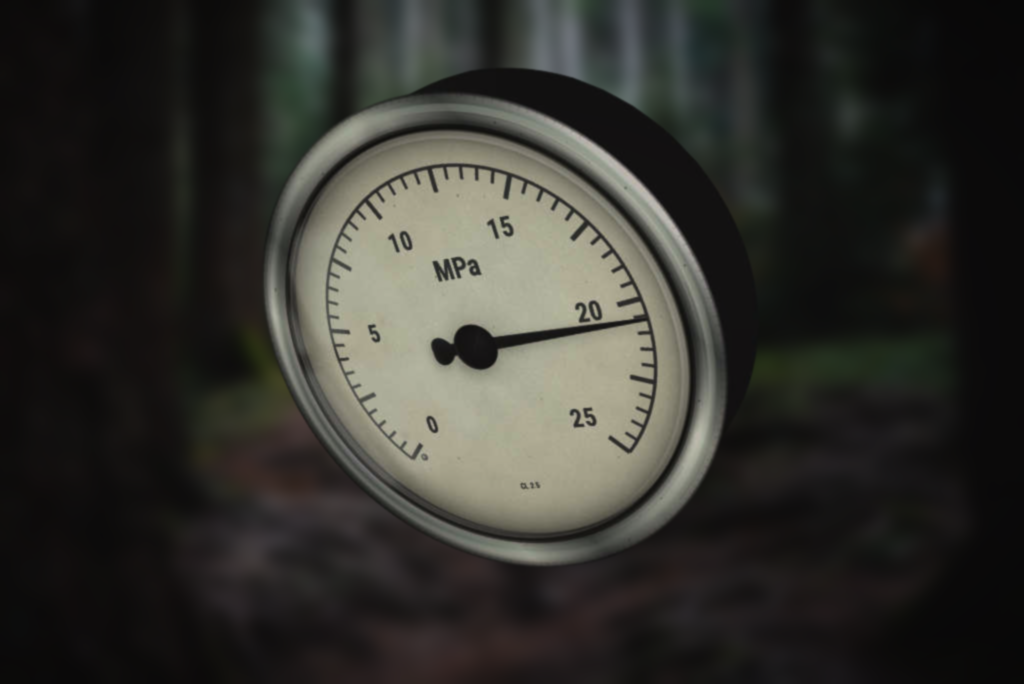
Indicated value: 20.5 MPa
